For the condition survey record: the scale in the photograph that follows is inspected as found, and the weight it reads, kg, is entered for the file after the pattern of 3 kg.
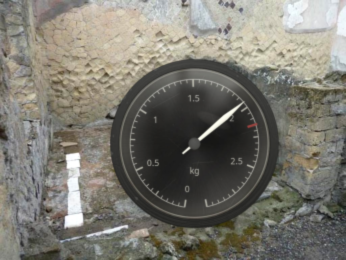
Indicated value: 1.95 kg
